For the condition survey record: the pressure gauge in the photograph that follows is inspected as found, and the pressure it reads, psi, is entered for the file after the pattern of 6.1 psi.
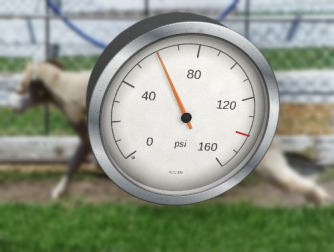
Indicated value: 60 psi
